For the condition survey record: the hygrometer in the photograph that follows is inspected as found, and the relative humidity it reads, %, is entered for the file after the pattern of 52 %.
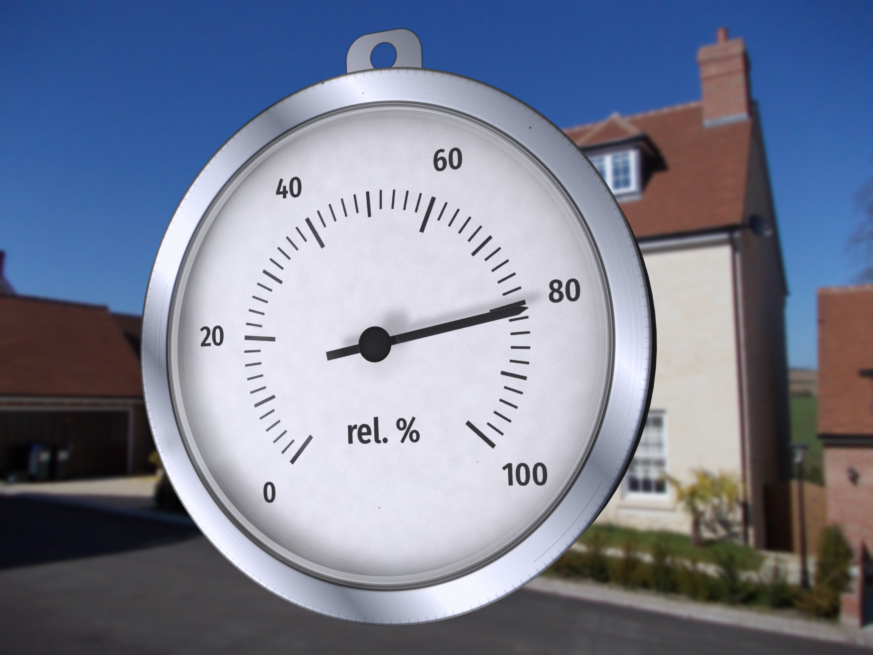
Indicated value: 81 %
